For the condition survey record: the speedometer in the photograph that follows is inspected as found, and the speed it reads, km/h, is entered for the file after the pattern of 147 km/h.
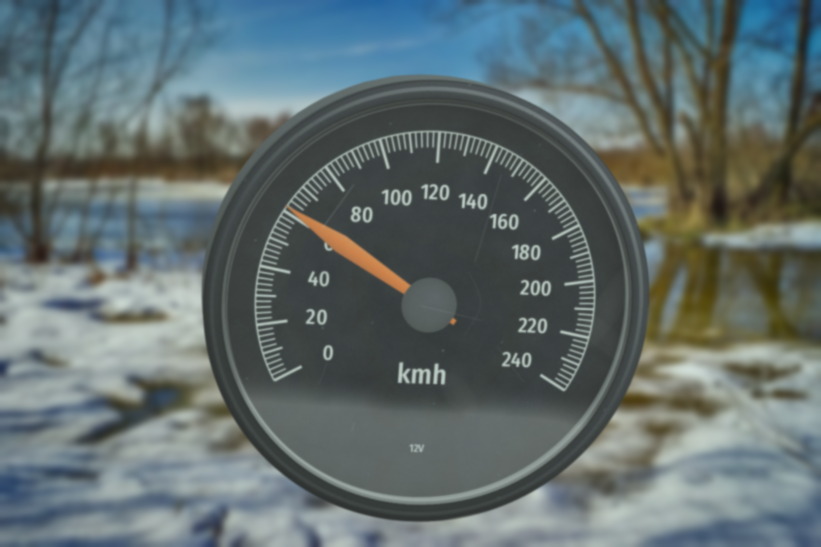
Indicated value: 62 km/h
